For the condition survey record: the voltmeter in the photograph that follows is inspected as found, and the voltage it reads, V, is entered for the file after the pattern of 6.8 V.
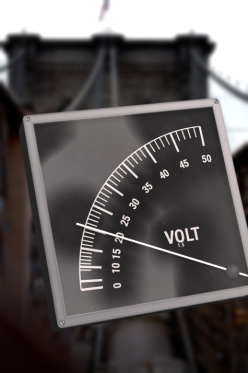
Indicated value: 20 V
